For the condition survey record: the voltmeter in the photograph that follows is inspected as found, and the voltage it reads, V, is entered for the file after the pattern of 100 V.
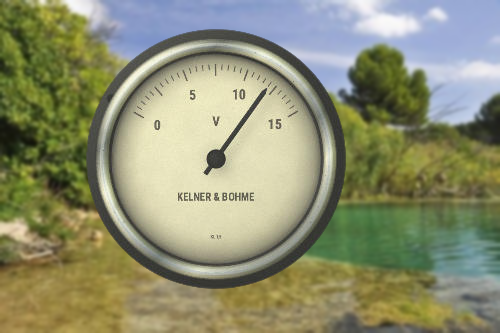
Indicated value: 12 V
